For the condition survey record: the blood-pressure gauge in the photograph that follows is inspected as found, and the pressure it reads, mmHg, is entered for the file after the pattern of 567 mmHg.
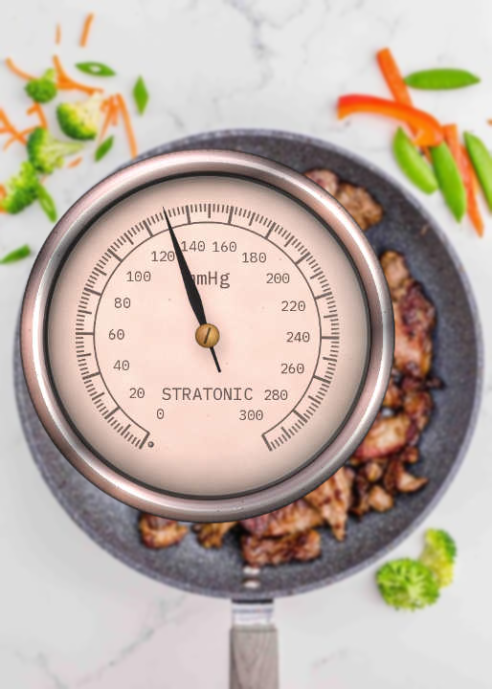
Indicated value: 130 mmHg
